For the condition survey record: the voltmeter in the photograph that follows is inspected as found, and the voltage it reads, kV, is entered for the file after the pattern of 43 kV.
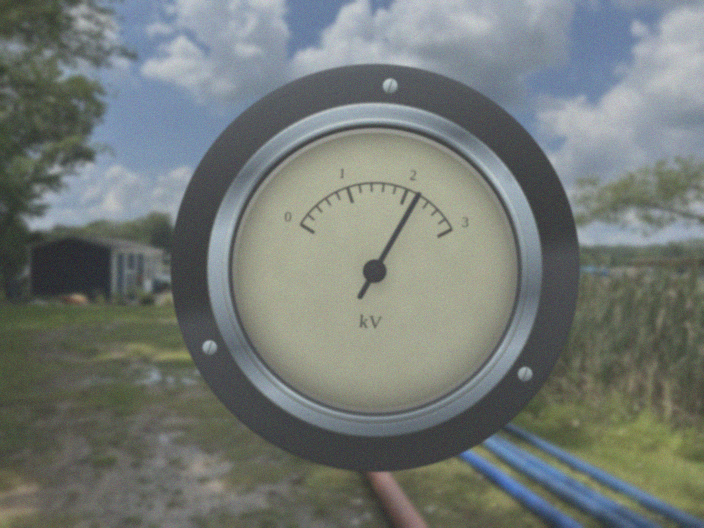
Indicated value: 2.2 kV
